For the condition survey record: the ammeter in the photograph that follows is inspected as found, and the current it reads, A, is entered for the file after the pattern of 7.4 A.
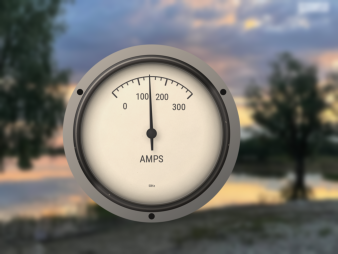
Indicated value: 140 A
